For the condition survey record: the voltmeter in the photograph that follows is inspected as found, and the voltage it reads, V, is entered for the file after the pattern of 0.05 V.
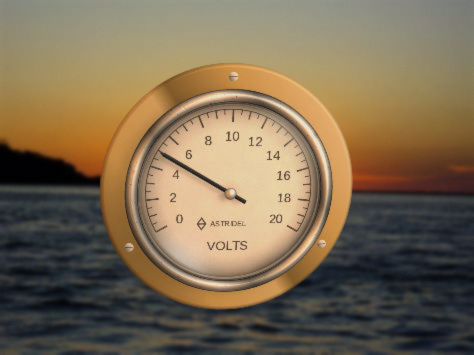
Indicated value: 5 V
